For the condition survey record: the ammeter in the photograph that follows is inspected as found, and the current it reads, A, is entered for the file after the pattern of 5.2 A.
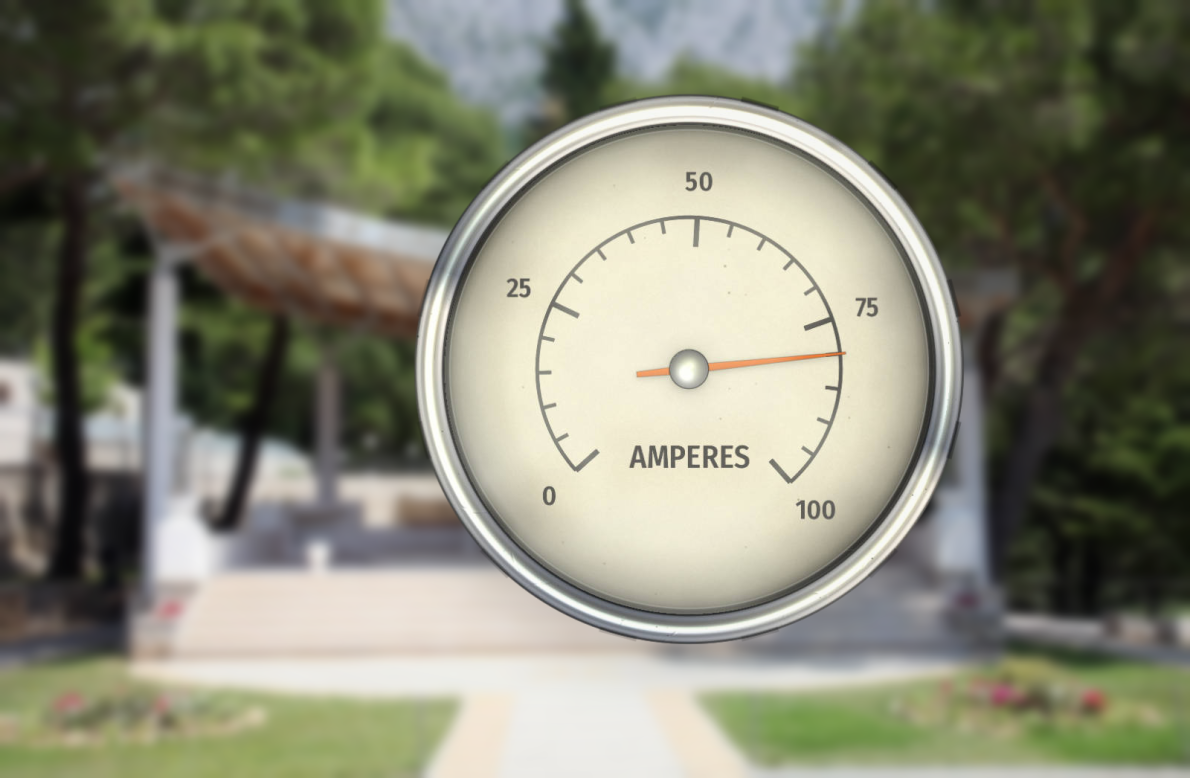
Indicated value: 80 A
